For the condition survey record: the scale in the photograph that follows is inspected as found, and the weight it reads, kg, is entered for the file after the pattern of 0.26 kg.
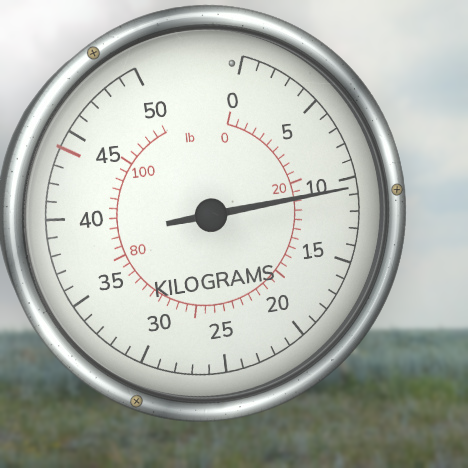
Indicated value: 10.5 kg
